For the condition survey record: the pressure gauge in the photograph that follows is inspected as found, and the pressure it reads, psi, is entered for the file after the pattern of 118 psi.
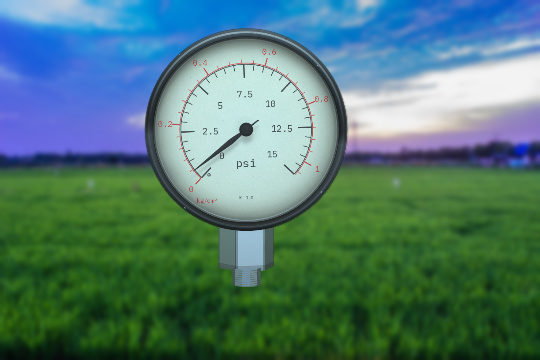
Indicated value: 0.5 psi
